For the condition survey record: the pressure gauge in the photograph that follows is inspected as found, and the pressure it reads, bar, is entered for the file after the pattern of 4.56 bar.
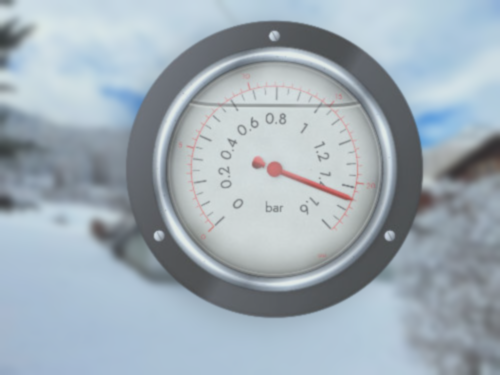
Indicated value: 1.45 bar
